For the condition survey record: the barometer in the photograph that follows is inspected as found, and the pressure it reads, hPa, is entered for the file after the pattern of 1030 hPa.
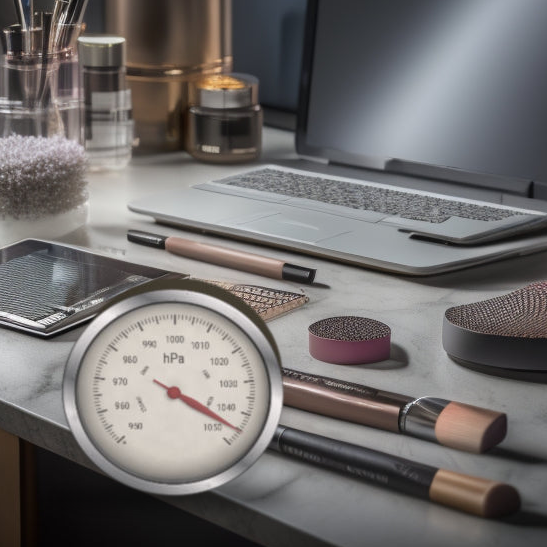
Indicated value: 1045 hPa
